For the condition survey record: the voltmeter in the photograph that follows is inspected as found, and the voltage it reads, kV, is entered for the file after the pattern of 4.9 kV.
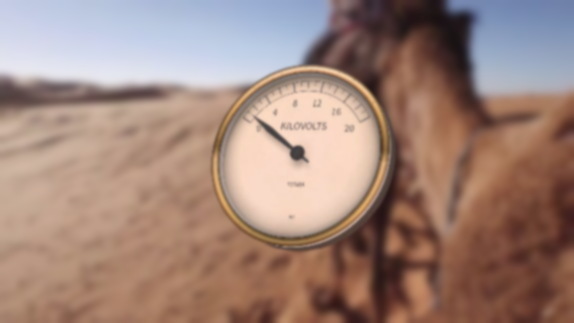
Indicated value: 1 kV
